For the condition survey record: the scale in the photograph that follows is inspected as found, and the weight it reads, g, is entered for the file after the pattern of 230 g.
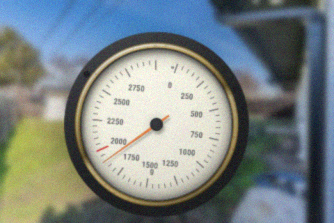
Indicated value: 1900 g
